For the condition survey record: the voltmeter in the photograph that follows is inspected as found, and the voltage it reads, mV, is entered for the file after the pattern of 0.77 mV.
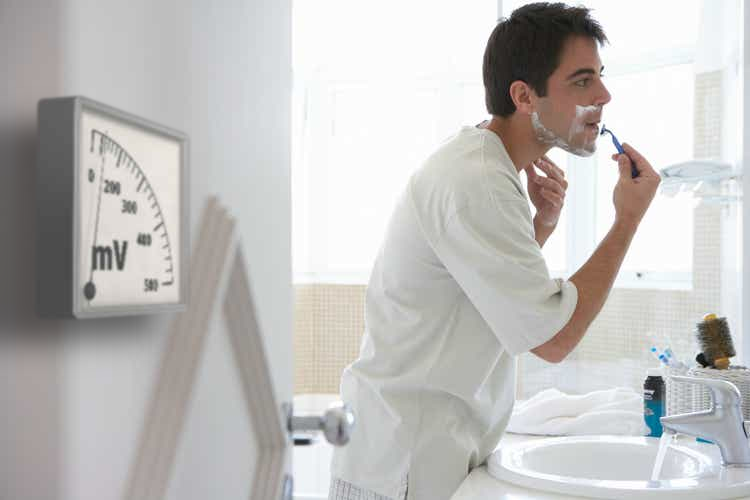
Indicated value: 100 mV
